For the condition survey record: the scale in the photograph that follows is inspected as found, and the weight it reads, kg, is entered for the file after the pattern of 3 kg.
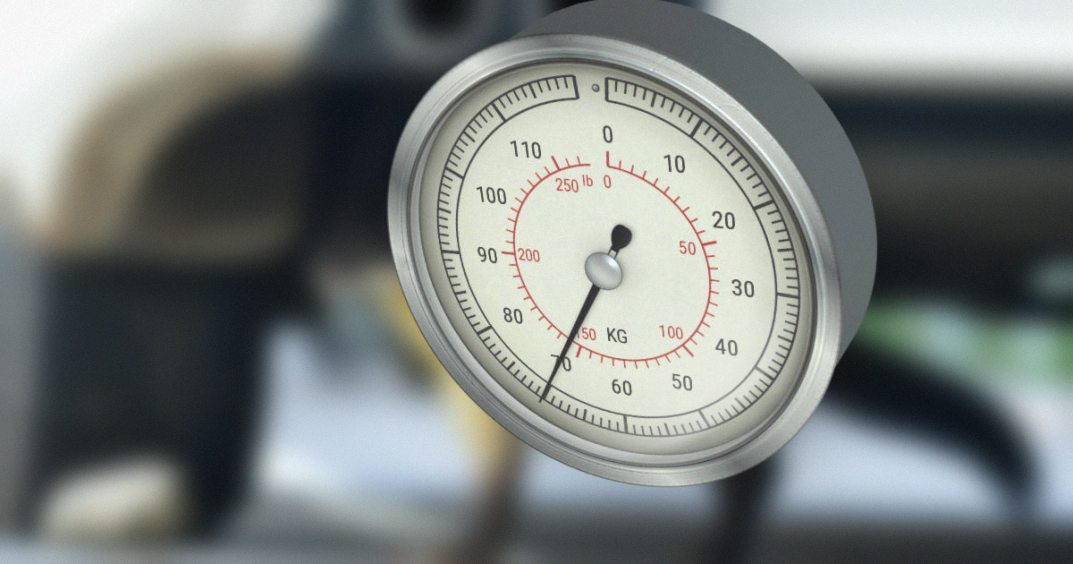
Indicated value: 70 kg
